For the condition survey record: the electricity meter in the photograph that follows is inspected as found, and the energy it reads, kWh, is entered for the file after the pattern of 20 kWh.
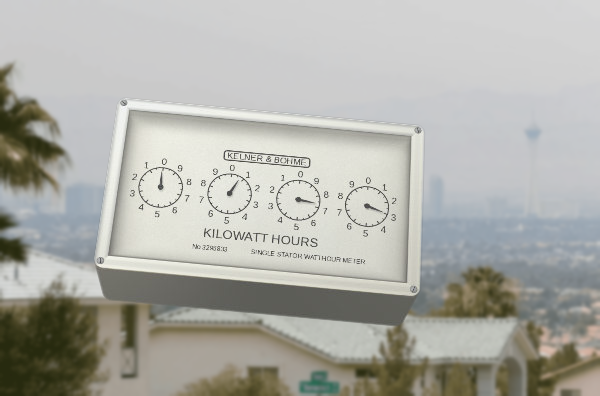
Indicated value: 73 kWh
